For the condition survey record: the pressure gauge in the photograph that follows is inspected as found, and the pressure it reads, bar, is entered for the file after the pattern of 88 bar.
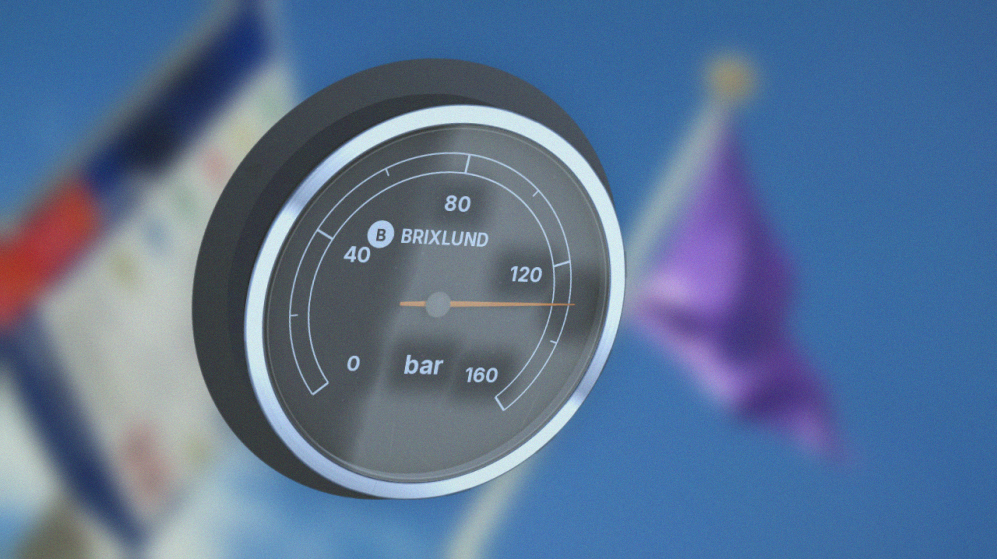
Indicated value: 130 bar
